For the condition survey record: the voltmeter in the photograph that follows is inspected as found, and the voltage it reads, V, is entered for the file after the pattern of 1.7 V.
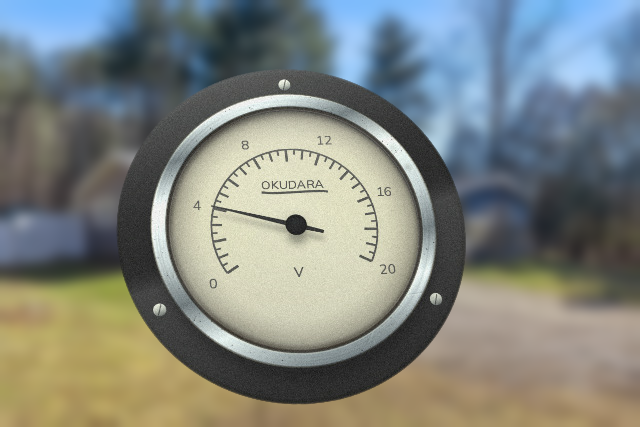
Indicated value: 4 V
